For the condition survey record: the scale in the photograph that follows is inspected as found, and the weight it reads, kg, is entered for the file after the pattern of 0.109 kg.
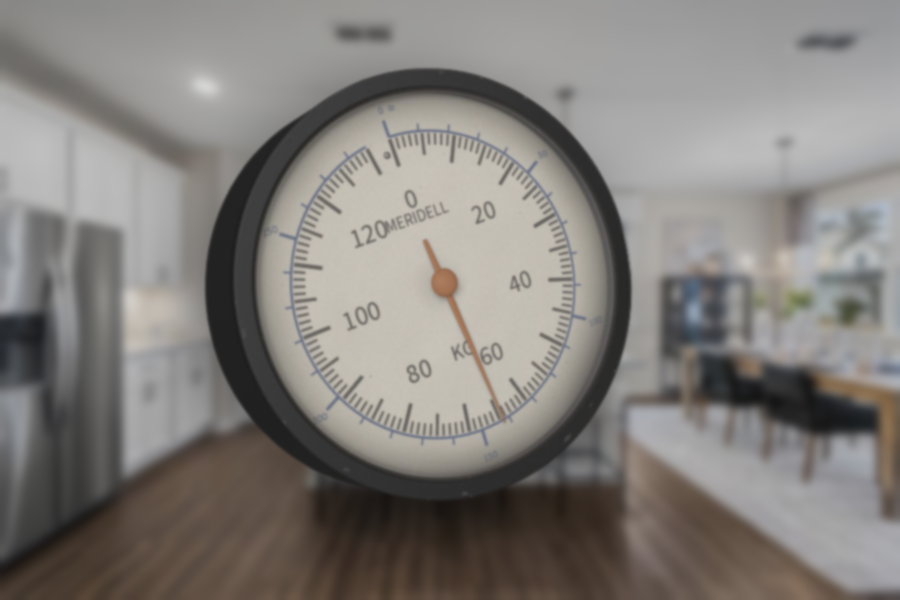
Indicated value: 65 kg
